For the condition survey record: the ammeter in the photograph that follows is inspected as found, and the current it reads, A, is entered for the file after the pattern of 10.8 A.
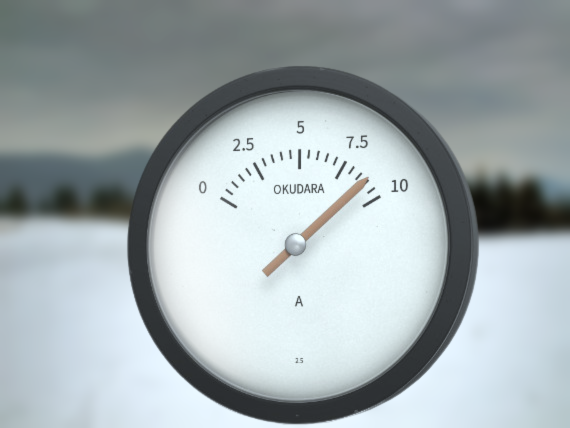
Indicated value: 9 A
